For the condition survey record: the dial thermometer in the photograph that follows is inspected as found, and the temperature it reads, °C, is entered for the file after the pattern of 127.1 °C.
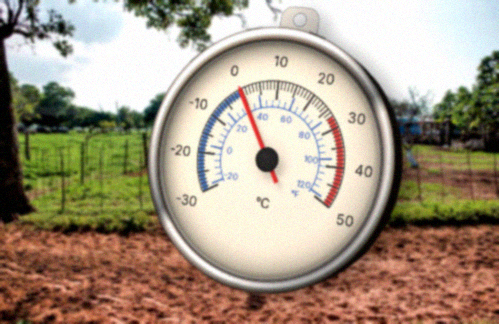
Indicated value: 0 °C
